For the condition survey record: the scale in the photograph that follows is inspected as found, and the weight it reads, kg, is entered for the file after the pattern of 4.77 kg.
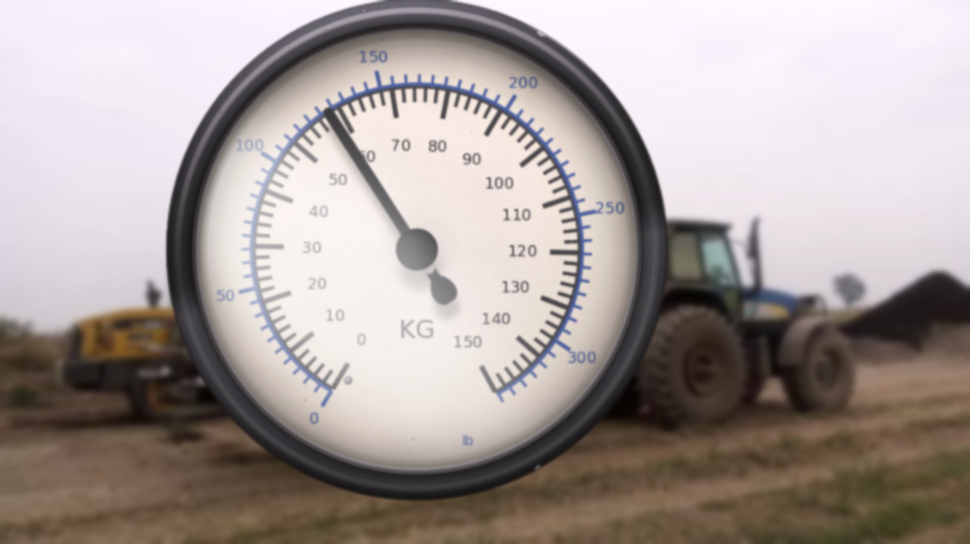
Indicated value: 58 kg
